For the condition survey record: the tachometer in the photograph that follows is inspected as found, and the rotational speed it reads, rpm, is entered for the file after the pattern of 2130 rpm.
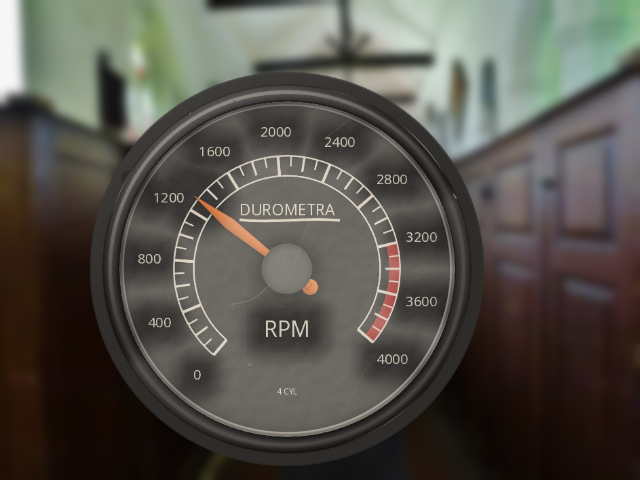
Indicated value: 1300 rpm
